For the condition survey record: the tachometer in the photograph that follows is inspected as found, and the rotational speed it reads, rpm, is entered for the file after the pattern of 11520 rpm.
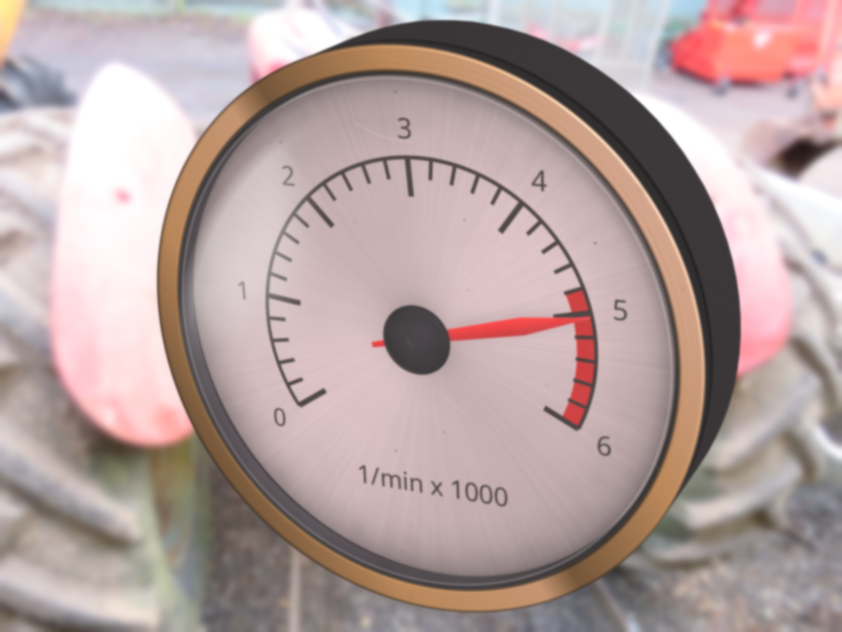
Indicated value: 5000 rpm
